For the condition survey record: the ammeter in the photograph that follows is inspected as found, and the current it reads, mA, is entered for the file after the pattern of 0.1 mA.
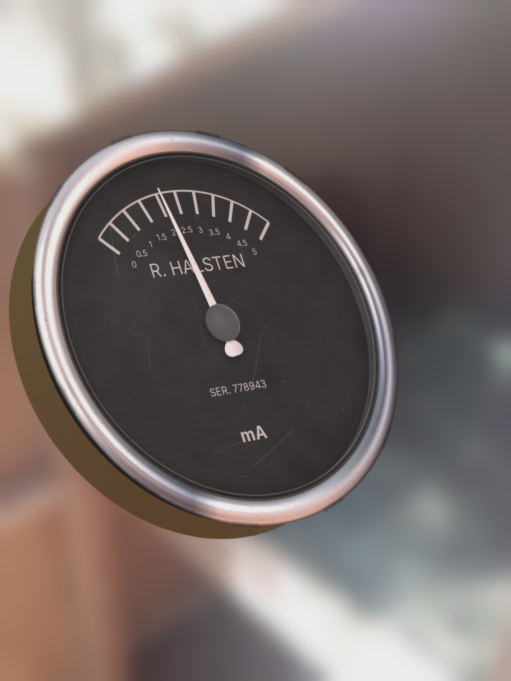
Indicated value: 2 mA
